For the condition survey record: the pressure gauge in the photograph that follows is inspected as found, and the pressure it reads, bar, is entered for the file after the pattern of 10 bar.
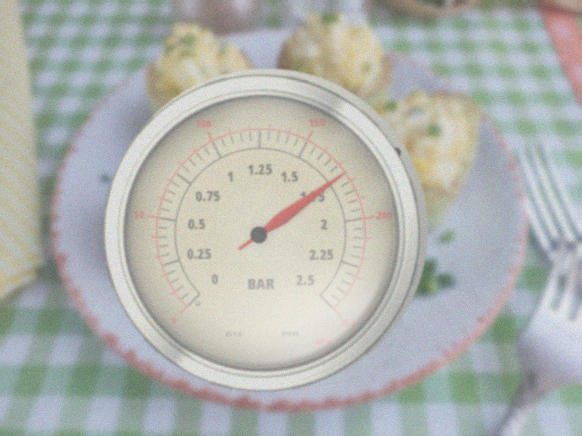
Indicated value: 1.75 bar
